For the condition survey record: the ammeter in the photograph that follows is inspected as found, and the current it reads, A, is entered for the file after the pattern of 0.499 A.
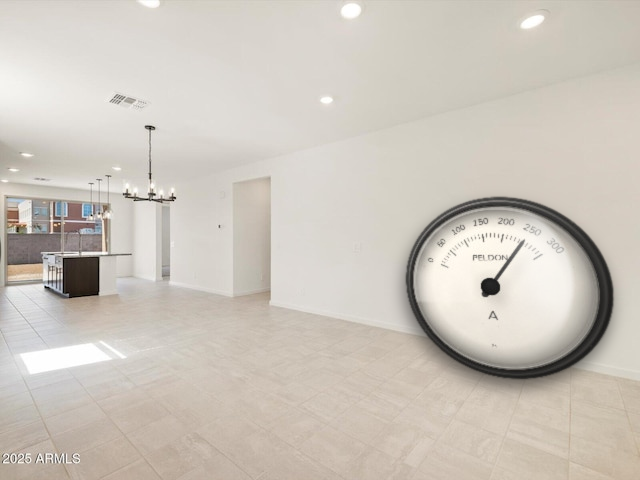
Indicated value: 250 A
